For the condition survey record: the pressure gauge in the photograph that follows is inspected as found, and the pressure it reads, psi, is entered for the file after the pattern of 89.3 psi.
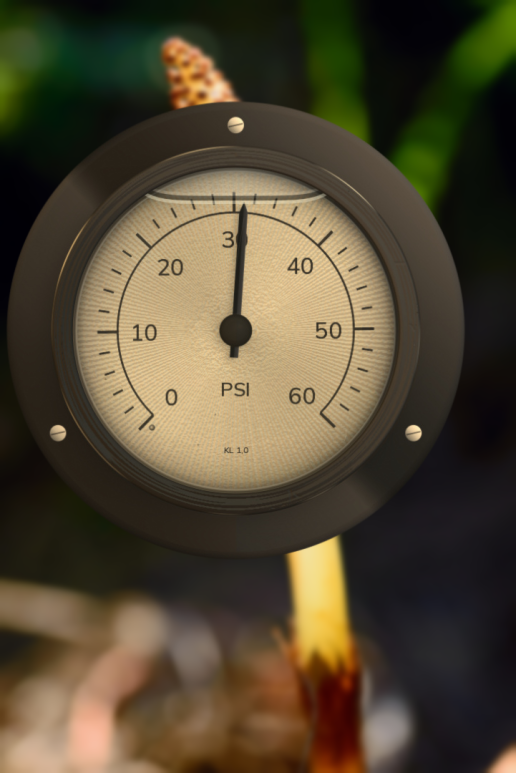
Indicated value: 31 psi
